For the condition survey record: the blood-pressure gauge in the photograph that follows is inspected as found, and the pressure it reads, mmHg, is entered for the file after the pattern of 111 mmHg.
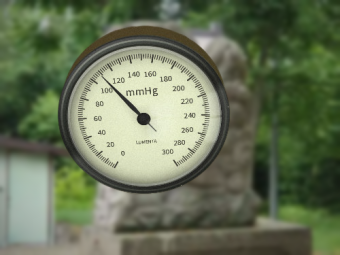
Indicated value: 110 mmHg
